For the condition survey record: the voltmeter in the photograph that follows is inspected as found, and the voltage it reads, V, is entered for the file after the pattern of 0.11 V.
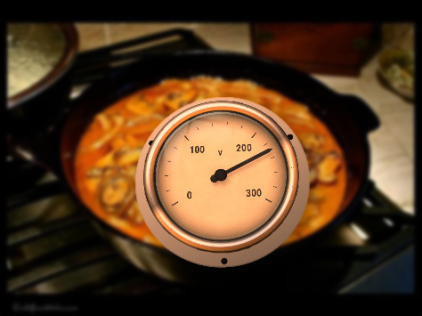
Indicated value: 230 V
